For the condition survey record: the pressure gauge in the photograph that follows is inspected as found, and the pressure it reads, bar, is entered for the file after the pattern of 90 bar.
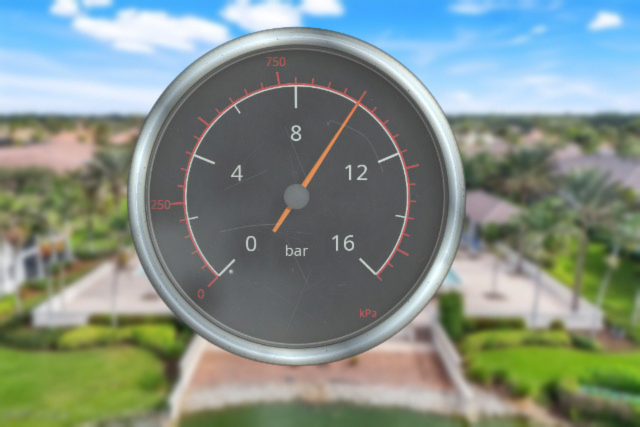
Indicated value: 10 bar
